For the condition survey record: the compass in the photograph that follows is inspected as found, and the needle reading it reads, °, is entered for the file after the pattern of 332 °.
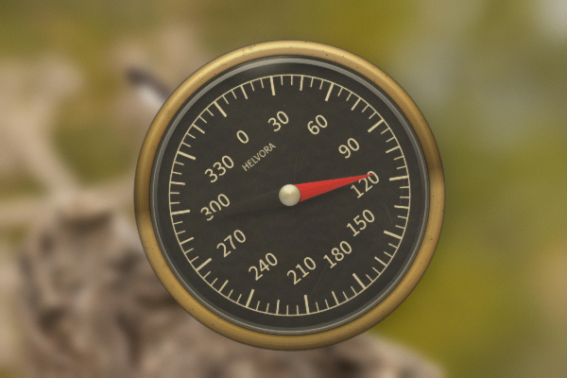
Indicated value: 115 °
